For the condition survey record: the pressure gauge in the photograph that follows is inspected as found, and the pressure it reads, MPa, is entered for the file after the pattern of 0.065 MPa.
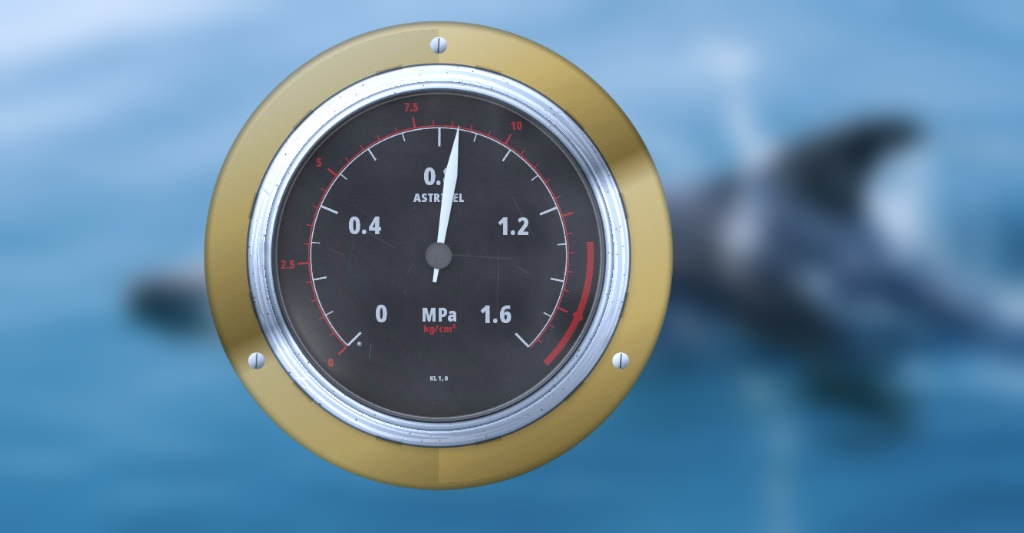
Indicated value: 0.85 MPa
